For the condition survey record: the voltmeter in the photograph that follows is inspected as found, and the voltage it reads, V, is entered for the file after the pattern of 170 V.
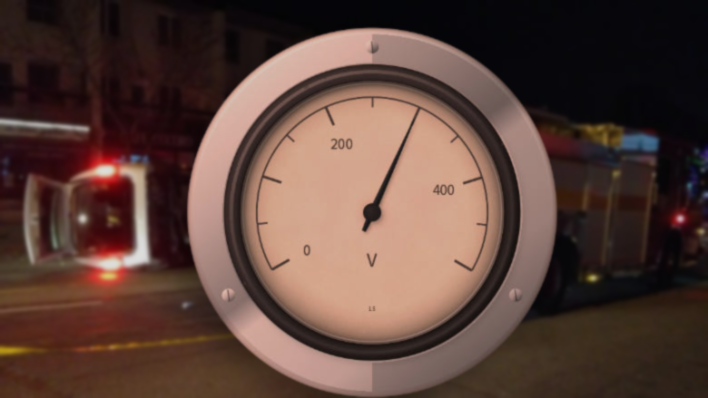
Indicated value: 300 V
